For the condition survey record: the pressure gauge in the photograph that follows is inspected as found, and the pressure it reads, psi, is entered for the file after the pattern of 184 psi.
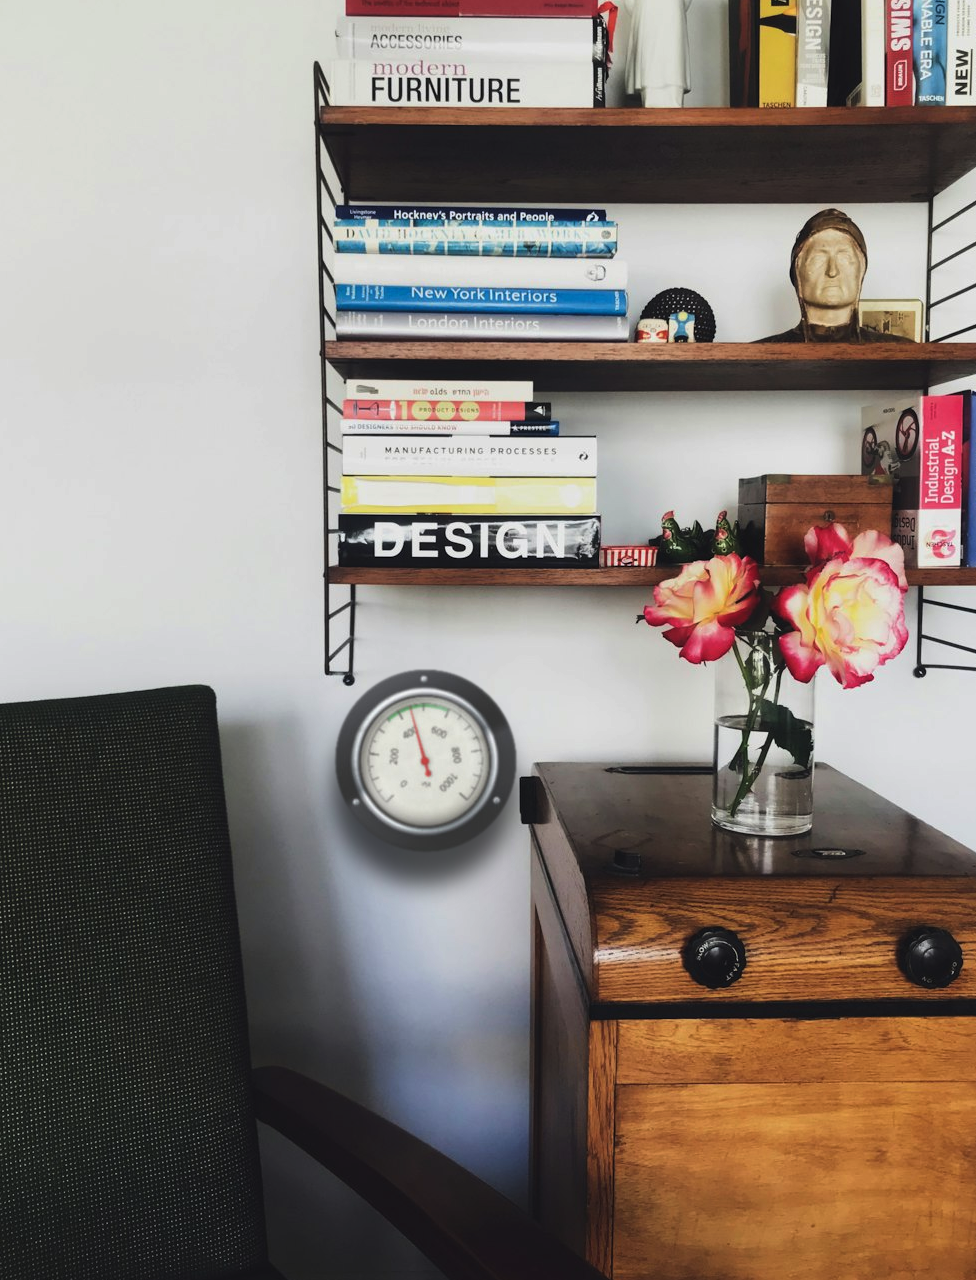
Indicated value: 450 psi
